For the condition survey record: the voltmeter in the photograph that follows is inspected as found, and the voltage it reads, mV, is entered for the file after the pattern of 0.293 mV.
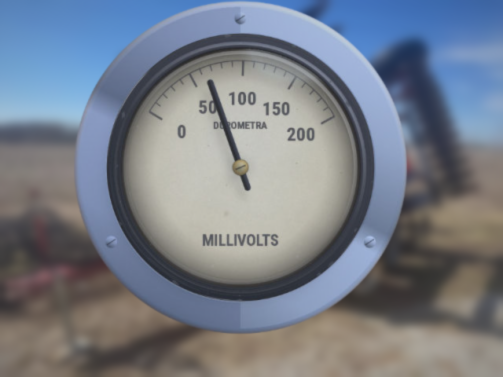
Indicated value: 65 mV
